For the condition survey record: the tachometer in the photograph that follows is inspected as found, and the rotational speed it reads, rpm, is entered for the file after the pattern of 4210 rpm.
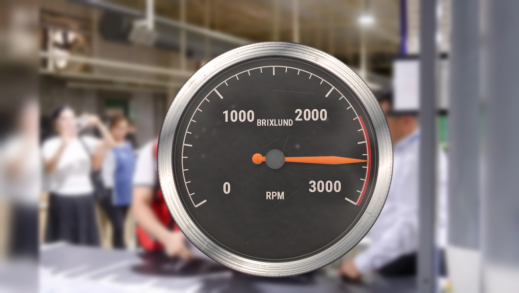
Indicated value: 2650 rpm
